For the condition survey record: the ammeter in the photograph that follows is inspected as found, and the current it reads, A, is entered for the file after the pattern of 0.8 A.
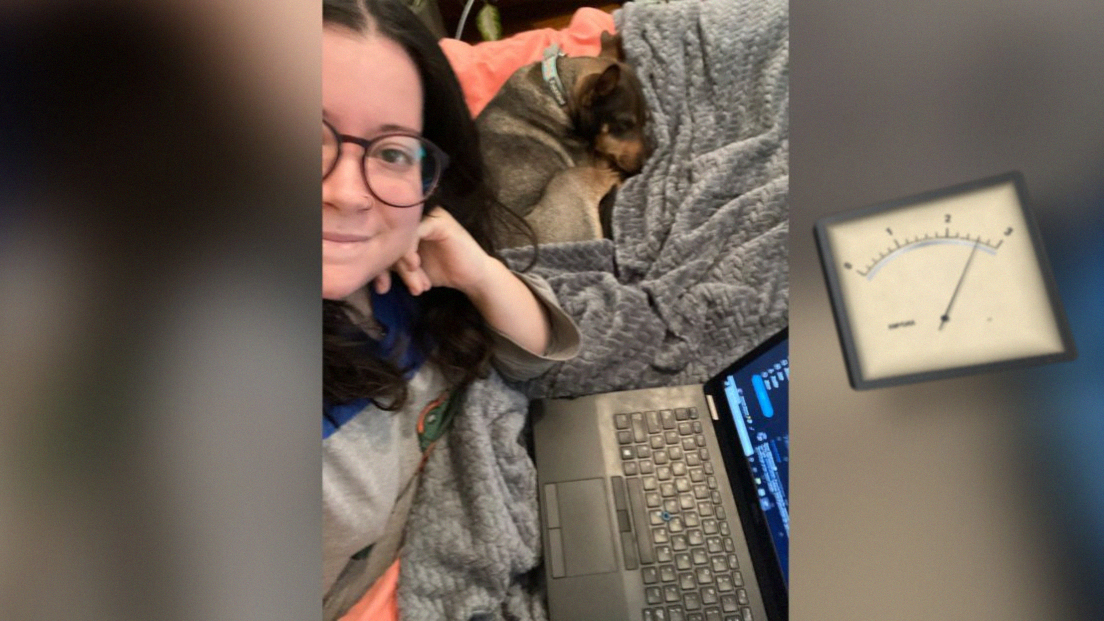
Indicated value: 2.6 A
